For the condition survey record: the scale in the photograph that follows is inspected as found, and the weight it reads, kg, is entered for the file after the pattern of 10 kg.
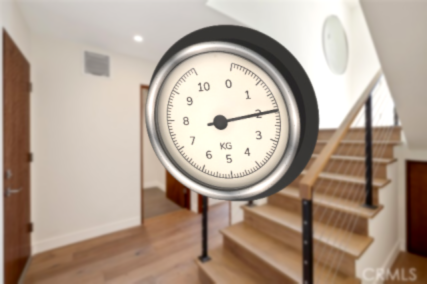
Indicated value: 2 kg
